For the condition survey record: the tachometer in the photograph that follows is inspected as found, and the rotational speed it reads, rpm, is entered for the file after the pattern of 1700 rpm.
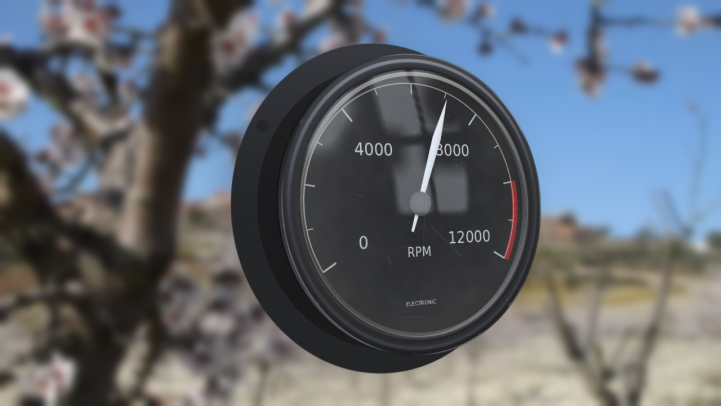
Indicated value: 7000 rpm
